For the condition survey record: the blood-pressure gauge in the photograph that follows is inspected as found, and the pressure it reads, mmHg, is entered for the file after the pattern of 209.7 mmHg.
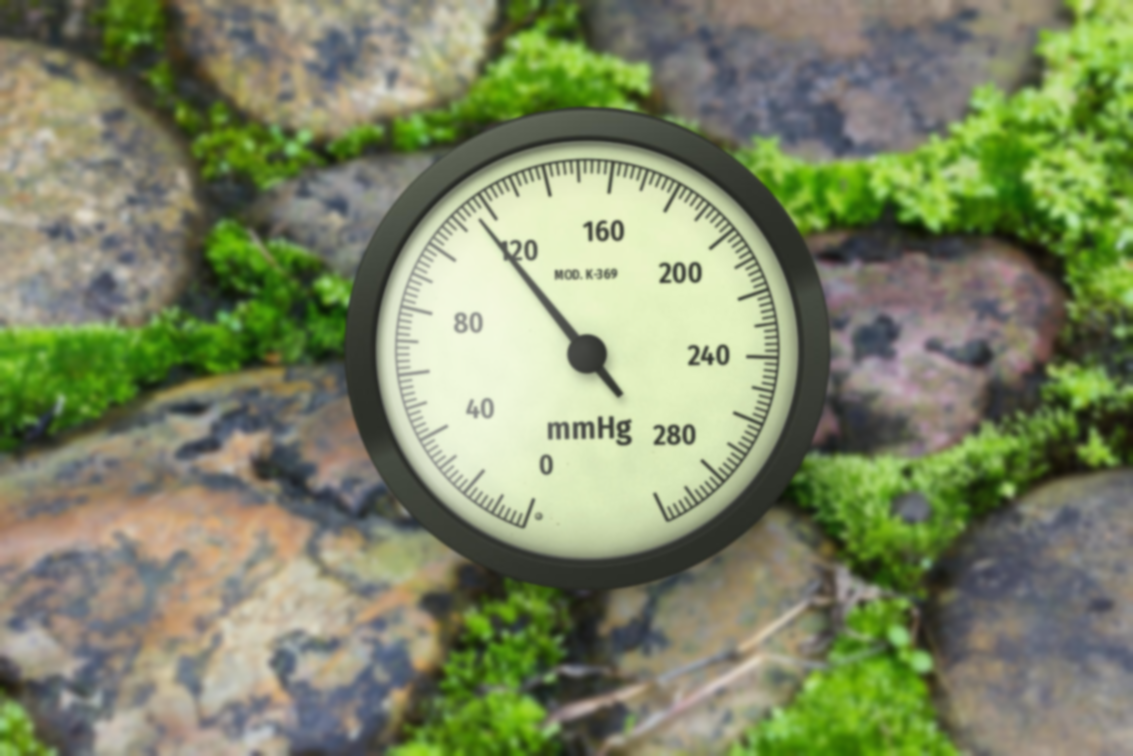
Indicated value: 116 mmHg
